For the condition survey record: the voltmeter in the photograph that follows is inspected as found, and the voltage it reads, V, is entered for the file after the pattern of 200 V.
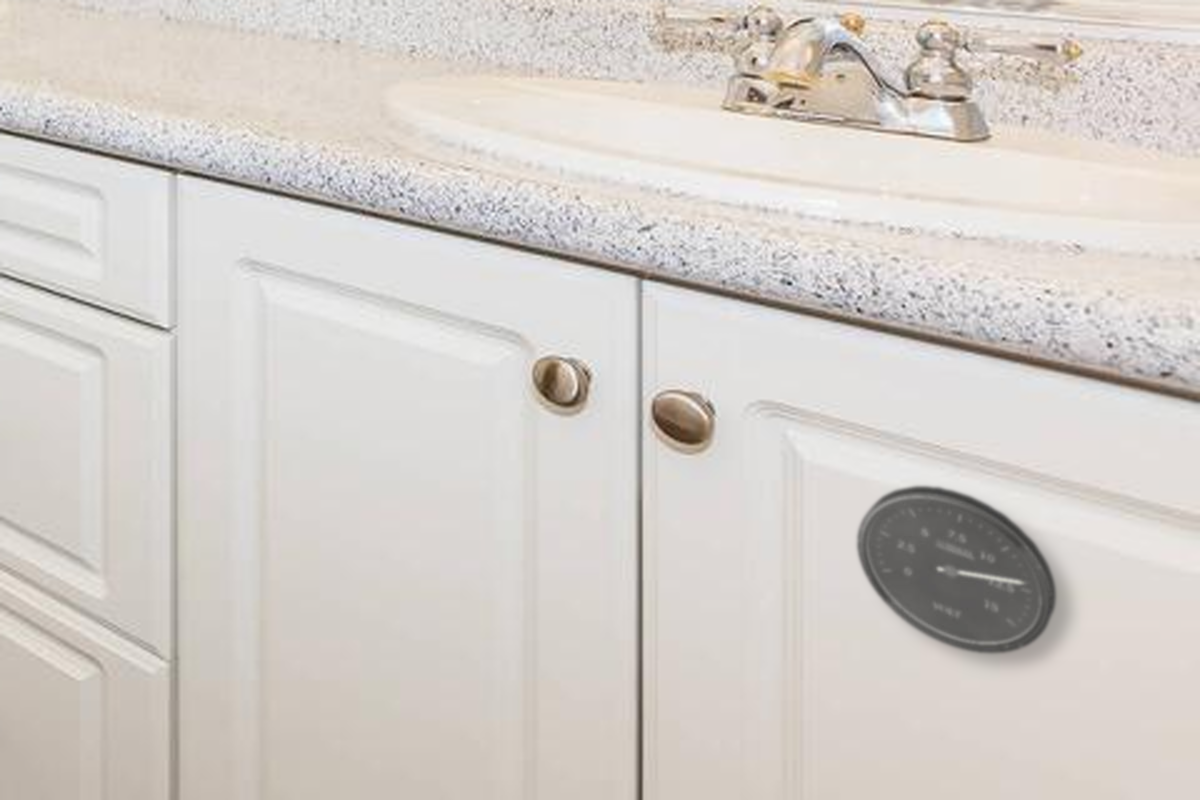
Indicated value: 12 V
